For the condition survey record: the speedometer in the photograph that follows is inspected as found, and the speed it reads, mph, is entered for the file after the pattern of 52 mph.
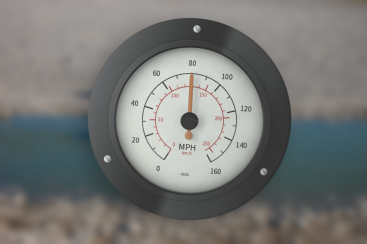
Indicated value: 80 mph
